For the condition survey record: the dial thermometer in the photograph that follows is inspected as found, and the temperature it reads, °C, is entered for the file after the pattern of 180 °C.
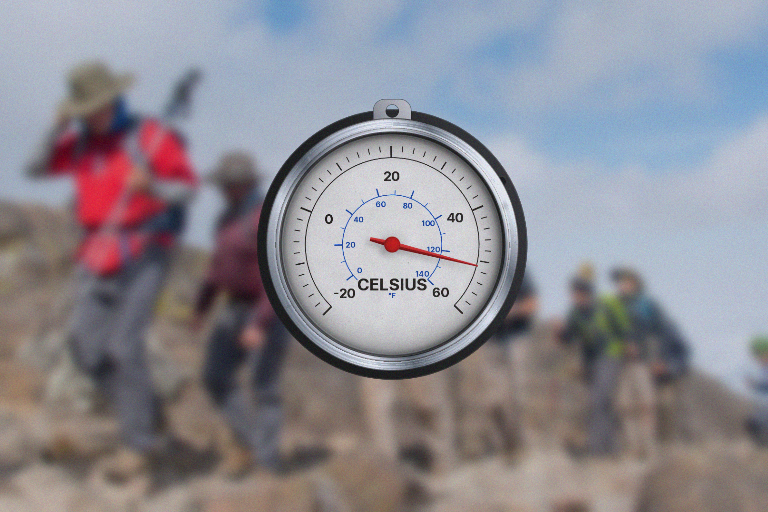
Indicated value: 51 °C
